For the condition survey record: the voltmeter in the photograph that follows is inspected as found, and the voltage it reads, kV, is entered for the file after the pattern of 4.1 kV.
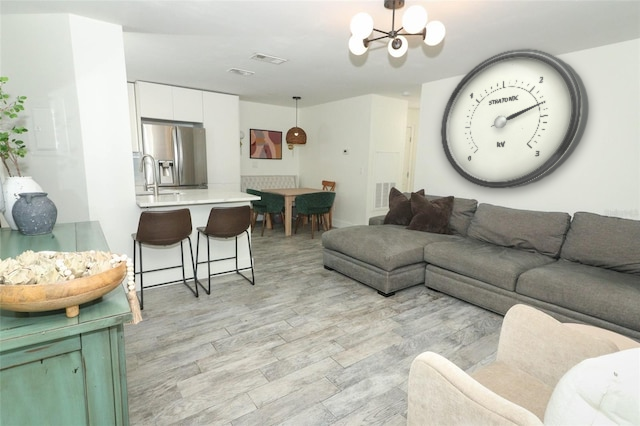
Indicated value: 2.3 kV
